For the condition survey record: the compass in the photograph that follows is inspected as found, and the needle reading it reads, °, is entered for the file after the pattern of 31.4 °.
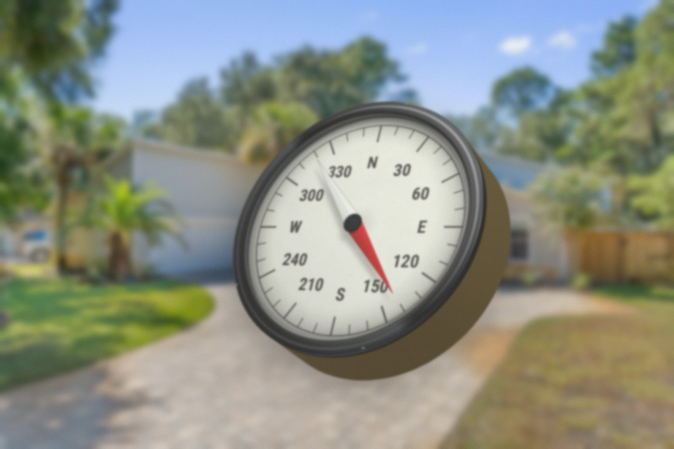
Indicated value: 140 °
